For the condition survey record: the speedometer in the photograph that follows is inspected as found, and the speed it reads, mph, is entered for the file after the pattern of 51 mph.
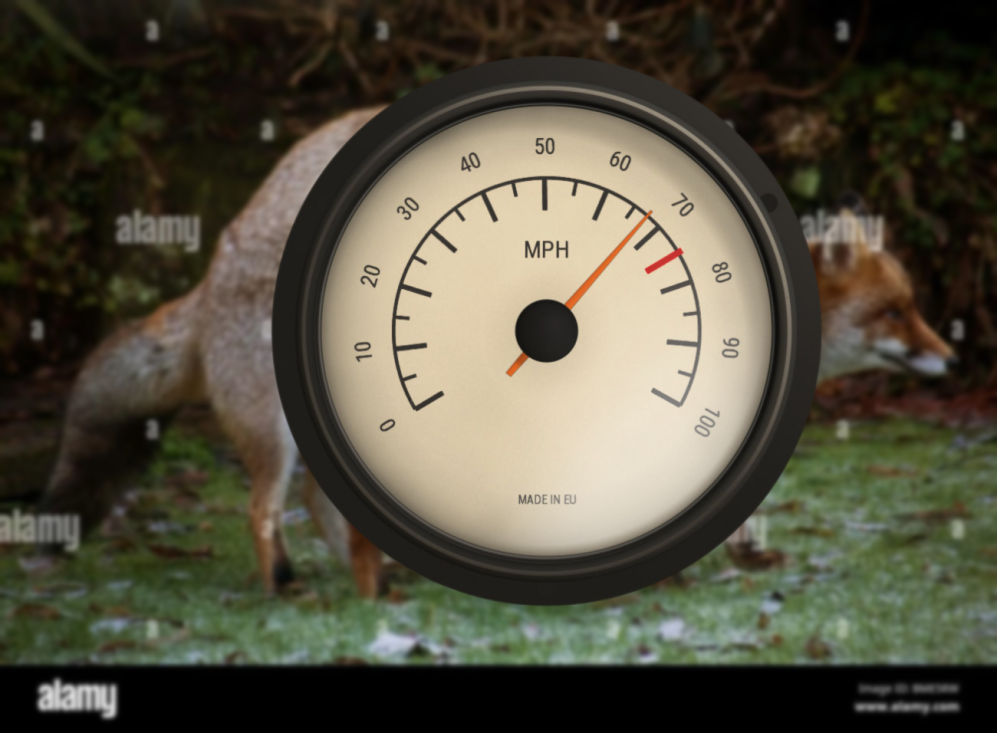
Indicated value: 67.5 mph
